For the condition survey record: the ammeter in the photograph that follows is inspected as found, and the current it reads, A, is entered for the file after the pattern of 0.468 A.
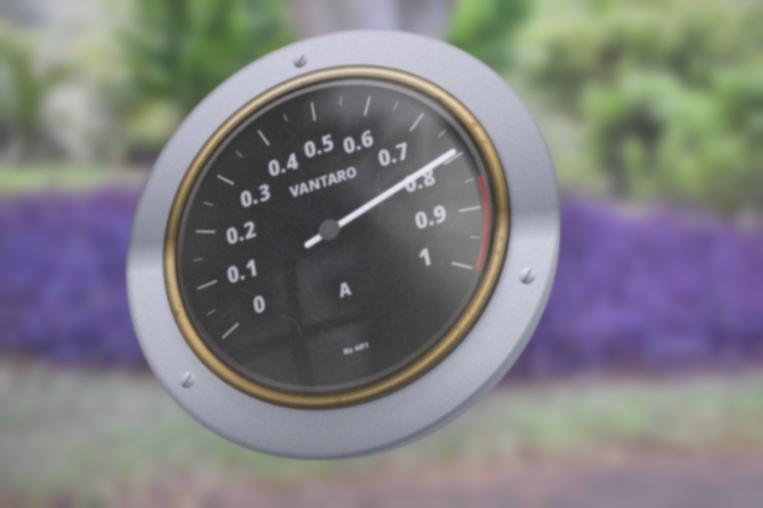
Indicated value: 0.8 A
